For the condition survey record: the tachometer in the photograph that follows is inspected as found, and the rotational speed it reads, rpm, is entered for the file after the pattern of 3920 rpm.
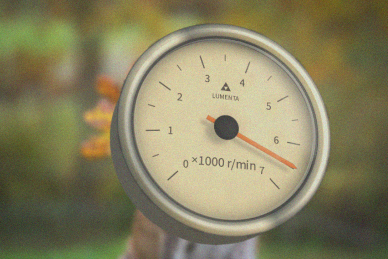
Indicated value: 6500 rpm
